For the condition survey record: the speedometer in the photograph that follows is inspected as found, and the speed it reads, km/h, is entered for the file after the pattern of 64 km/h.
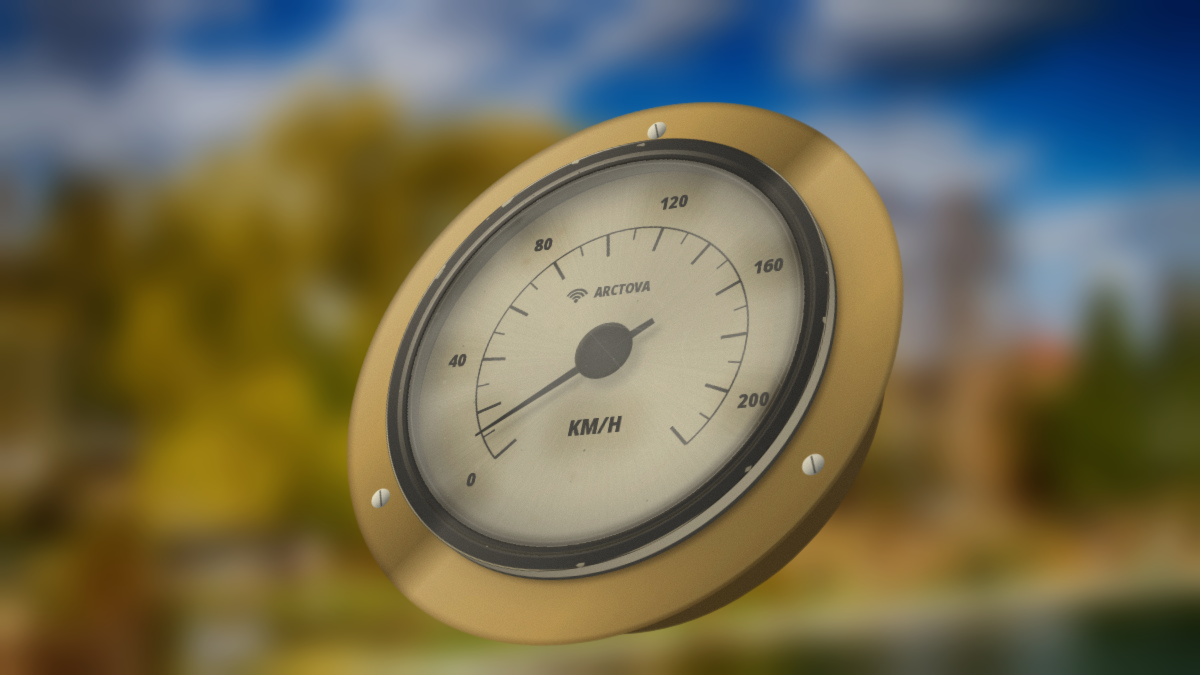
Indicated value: 10 km/h
